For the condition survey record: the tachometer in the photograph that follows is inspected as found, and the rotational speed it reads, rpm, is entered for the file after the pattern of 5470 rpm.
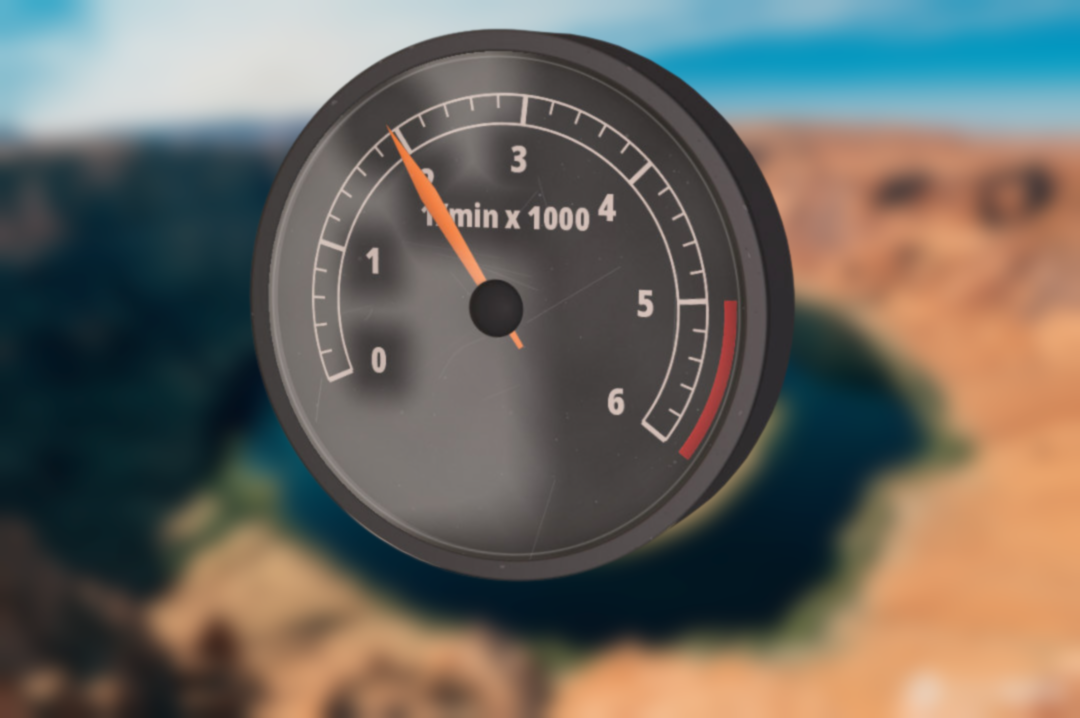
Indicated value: 2000 rpm
